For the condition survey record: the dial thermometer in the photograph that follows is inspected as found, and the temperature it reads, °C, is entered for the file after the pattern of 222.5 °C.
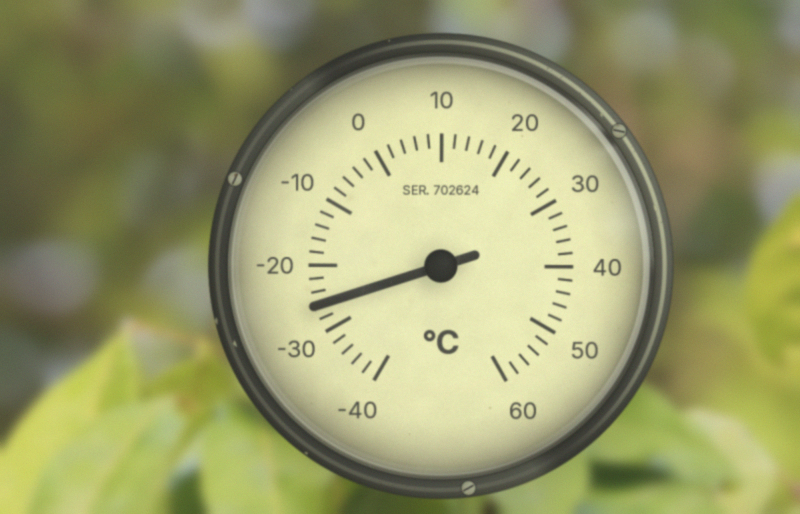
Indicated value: -26 °C
